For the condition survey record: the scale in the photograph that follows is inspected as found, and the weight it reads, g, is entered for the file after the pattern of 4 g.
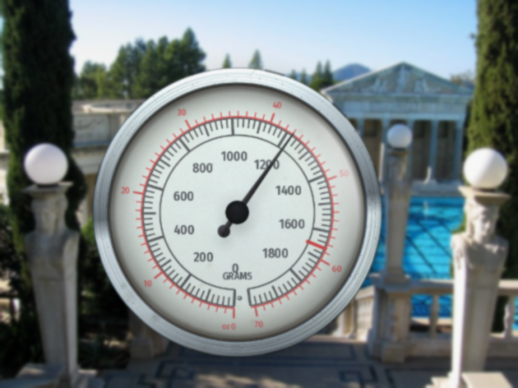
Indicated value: 1220 g
